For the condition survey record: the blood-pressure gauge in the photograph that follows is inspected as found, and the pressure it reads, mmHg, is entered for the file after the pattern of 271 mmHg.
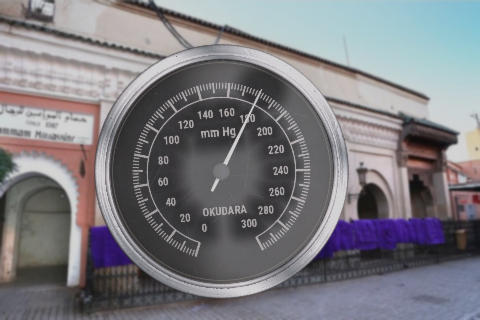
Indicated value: 180 mmHg
